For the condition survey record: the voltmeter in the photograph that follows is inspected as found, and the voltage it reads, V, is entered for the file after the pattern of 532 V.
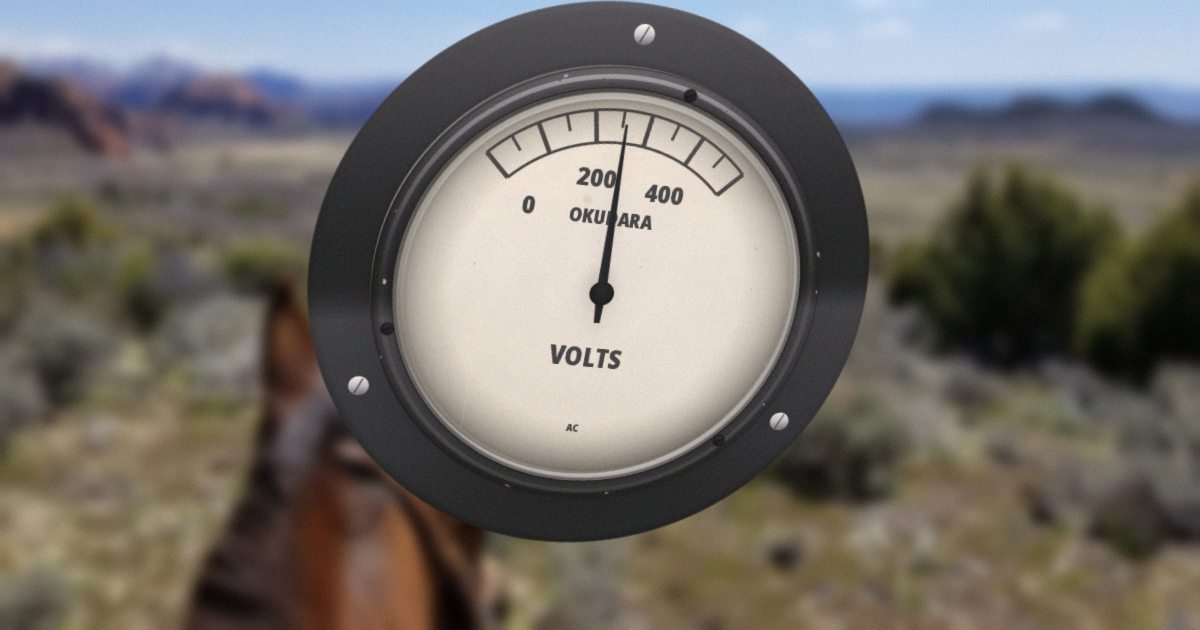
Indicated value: 250 V
